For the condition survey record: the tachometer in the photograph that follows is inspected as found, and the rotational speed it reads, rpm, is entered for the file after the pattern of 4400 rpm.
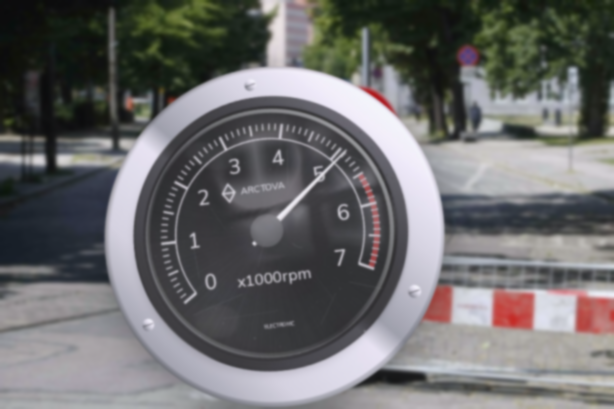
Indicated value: 5100 rpm
